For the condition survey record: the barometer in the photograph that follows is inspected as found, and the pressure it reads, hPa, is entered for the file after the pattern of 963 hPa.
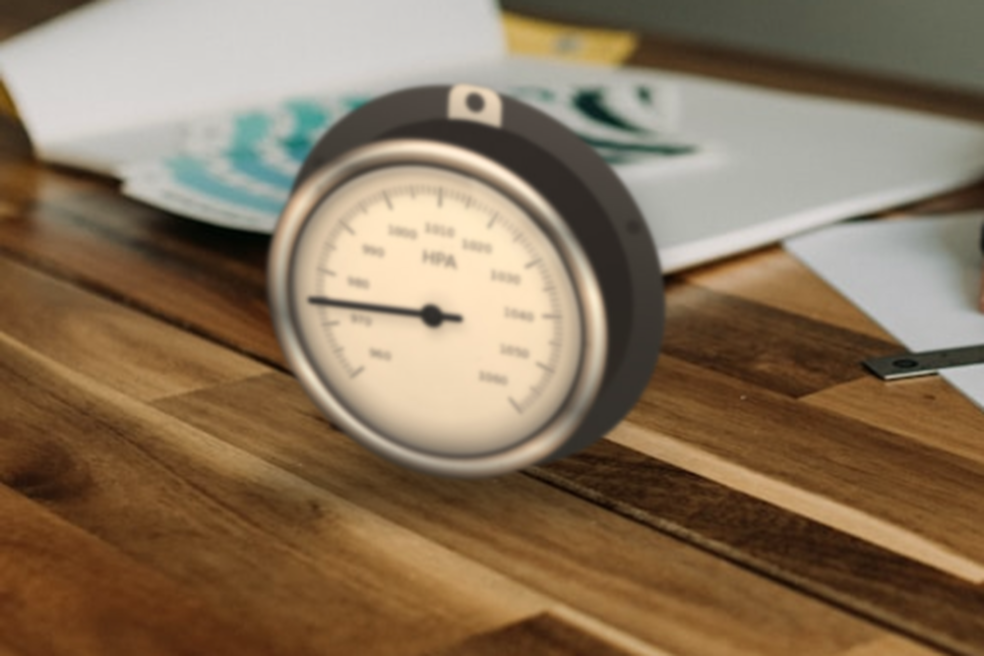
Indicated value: 975 hPa
